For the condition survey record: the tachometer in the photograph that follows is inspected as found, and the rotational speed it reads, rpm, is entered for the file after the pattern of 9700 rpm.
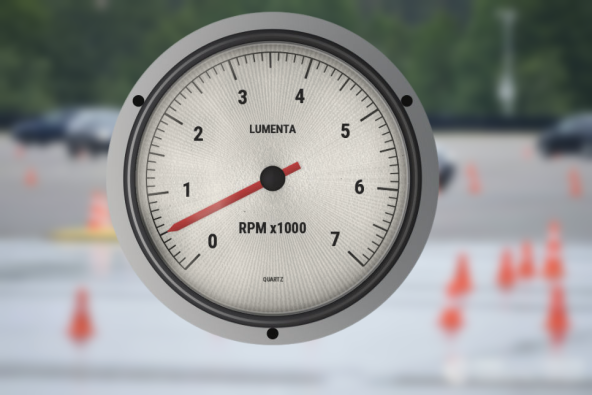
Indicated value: 500 rpm
